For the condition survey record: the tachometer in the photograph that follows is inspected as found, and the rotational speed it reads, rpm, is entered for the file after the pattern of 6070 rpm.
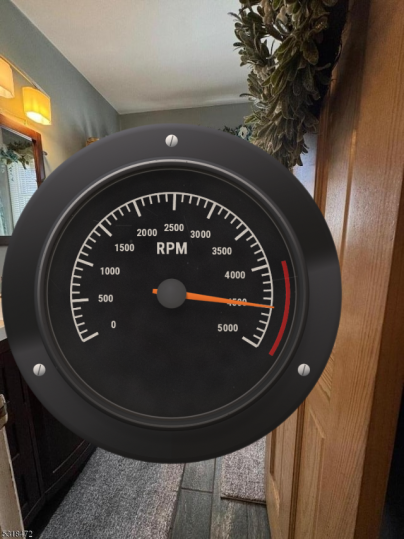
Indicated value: 4500 rpm
